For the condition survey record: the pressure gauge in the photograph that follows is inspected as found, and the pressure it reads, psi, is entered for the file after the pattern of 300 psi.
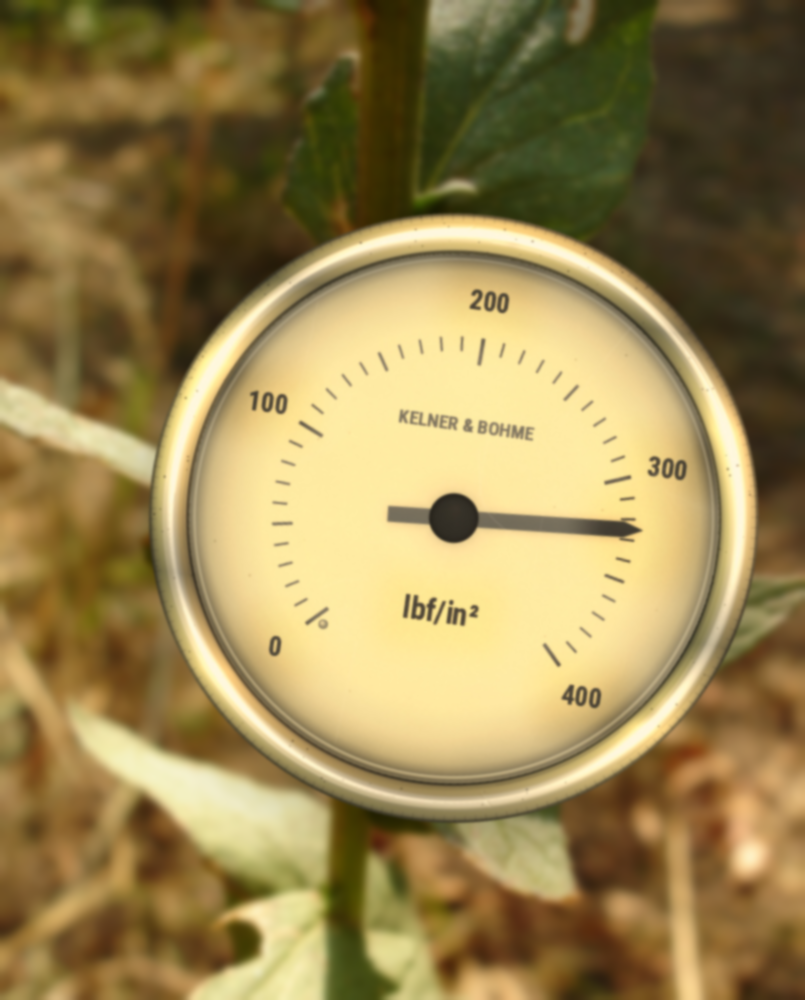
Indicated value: 325 psi
